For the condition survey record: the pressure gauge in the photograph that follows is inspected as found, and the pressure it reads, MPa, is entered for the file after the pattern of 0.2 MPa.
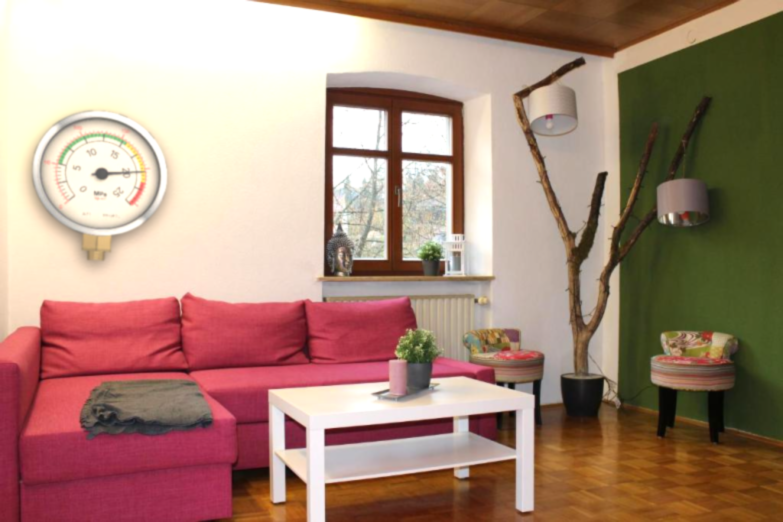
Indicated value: 20 MPa
